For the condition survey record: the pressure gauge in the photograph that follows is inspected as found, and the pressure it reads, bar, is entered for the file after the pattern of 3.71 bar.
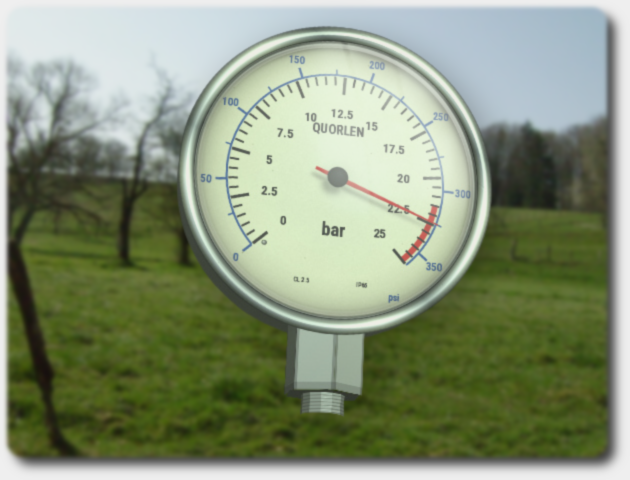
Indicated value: 22.5 bar
